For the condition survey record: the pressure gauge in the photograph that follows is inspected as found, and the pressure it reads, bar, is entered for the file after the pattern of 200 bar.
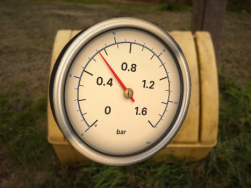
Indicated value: 0.55 bar
